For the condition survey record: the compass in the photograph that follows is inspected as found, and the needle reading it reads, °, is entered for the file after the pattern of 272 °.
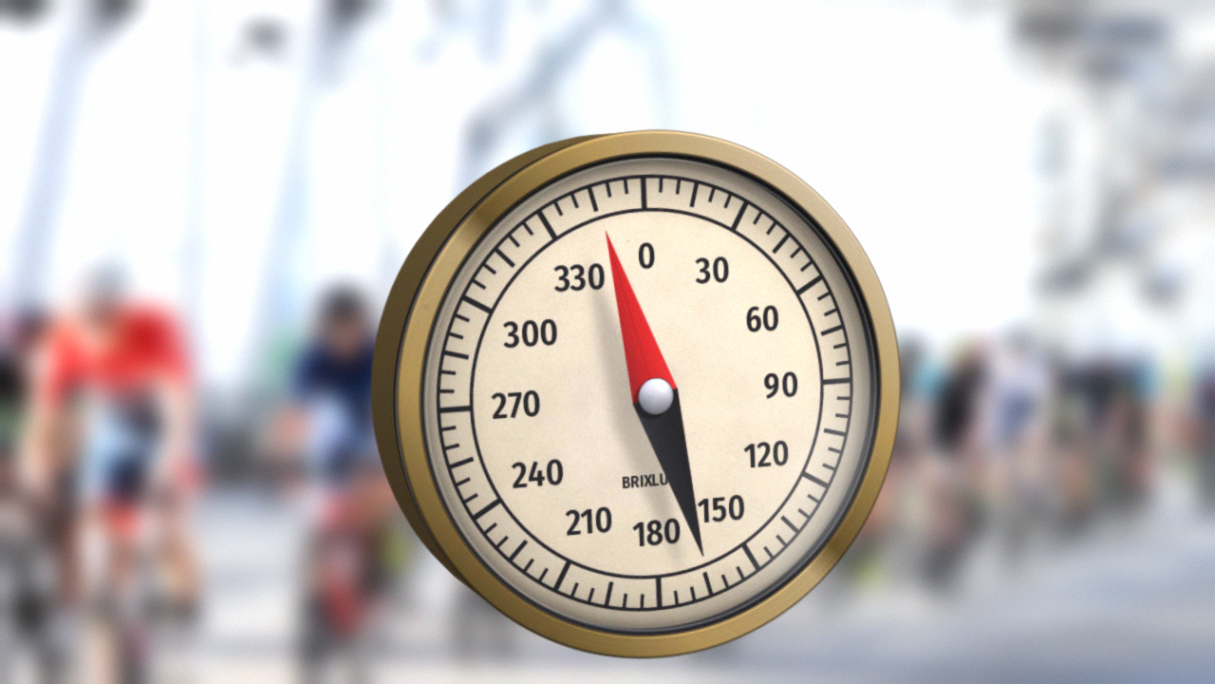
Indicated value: 345 °
